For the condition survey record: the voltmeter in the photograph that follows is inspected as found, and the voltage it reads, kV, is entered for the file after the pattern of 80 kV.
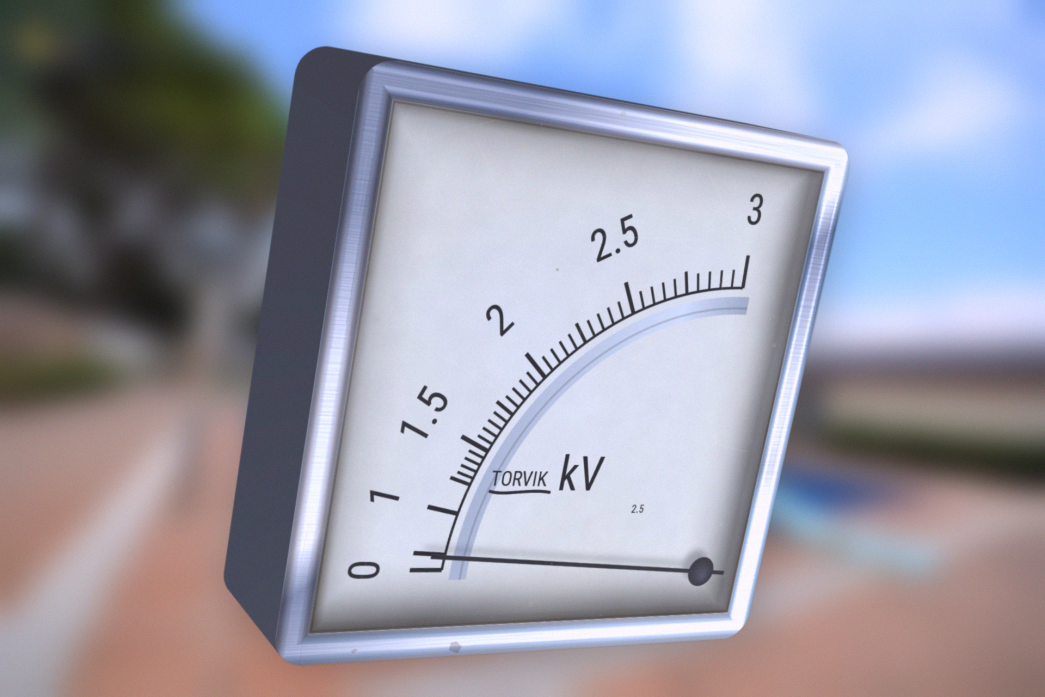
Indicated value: 0.5 kV
